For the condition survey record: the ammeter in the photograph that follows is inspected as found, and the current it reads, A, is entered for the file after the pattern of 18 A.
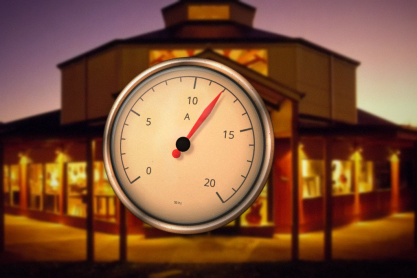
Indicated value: 12 A
